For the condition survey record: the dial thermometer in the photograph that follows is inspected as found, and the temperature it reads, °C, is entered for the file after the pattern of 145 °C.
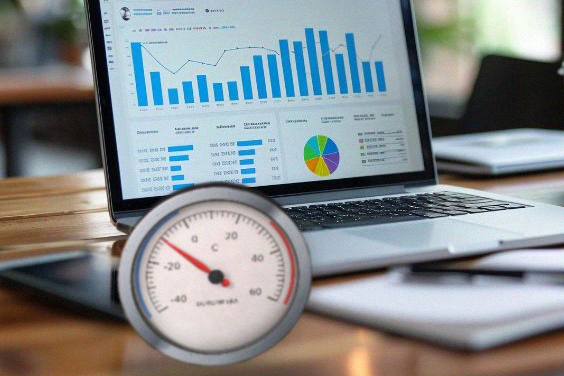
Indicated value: -10 °C
